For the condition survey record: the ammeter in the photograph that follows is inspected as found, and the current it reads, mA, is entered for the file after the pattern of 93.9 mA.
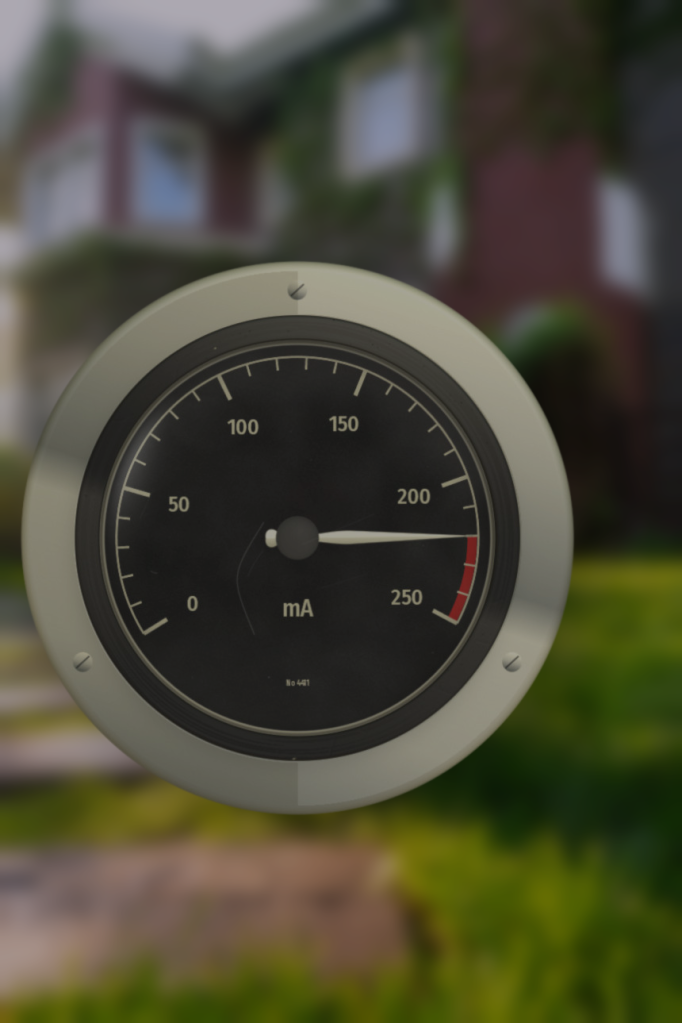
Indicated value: 220 mA
